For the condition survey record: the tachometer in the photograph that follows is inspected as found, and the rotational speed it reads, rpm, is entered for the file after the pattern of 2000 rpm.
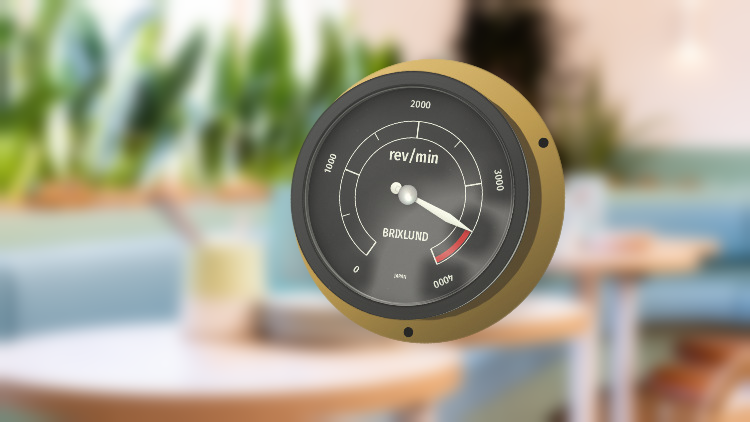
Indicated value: 3500 rpm
